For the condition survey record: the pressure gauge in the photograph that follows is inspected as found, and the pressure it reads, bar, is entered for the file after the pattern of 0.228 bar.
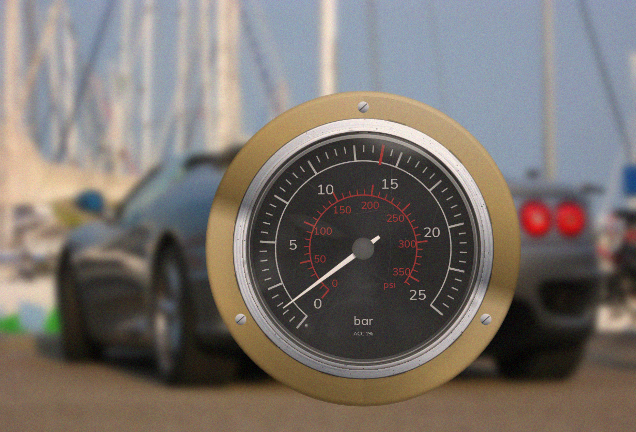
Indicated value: 1.25 bar
